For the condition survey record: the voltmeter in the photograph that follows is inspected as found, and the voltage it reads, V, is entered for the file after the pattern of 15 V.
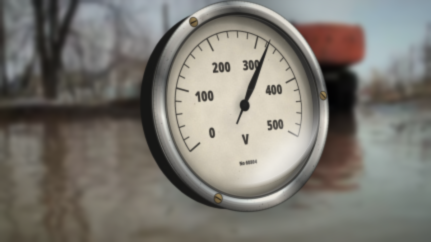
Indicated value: 320 V
